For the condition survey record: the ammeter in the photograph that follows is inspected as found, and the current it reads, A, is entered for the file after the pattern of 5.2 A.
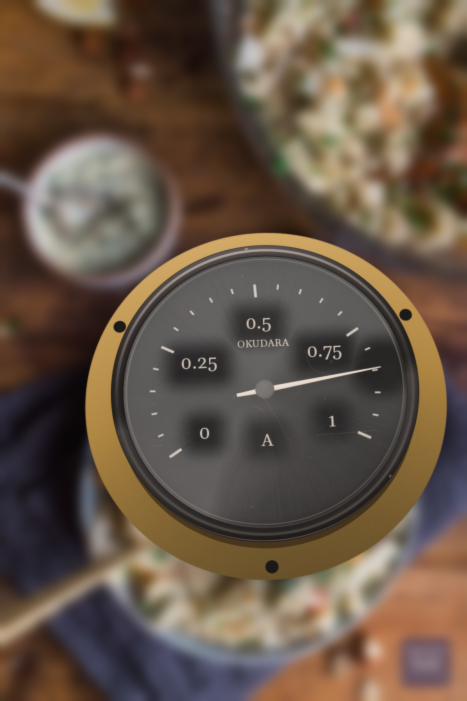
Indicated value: 0.85 A
